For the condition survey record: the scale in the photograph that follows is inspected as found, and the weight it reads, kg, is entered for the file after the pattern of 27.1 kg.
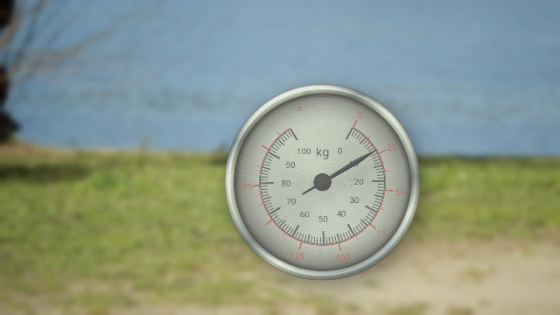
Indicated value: 10 kg
